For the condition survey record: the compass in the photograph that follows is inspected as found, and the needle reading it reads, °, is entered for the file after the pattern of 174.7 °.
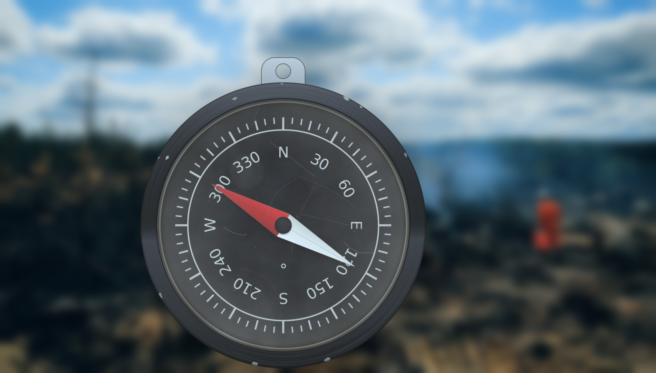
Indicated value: 300 °
